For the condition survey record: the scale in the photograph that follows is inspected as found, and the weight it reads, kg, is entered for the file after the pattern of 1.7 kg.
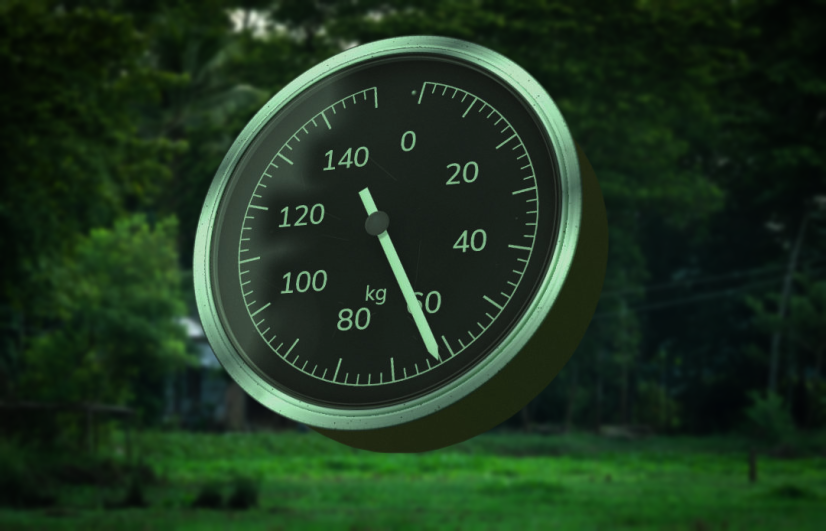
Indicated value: 62 kg
